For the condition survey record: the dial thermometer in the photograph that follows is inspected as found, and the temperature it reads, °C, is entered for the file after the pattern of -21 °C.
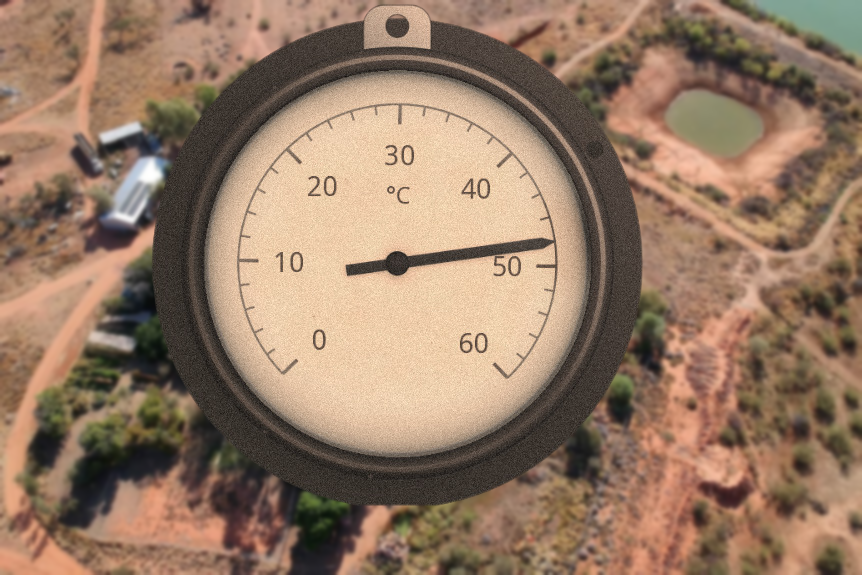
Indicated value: 48 °C
